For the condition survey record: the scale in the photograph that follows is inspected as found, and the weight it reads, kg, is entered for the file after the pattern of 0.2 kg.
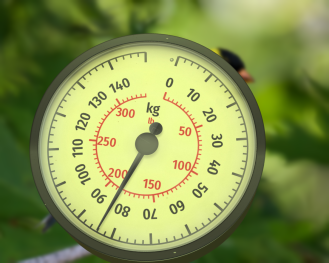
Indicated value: 84 kg
